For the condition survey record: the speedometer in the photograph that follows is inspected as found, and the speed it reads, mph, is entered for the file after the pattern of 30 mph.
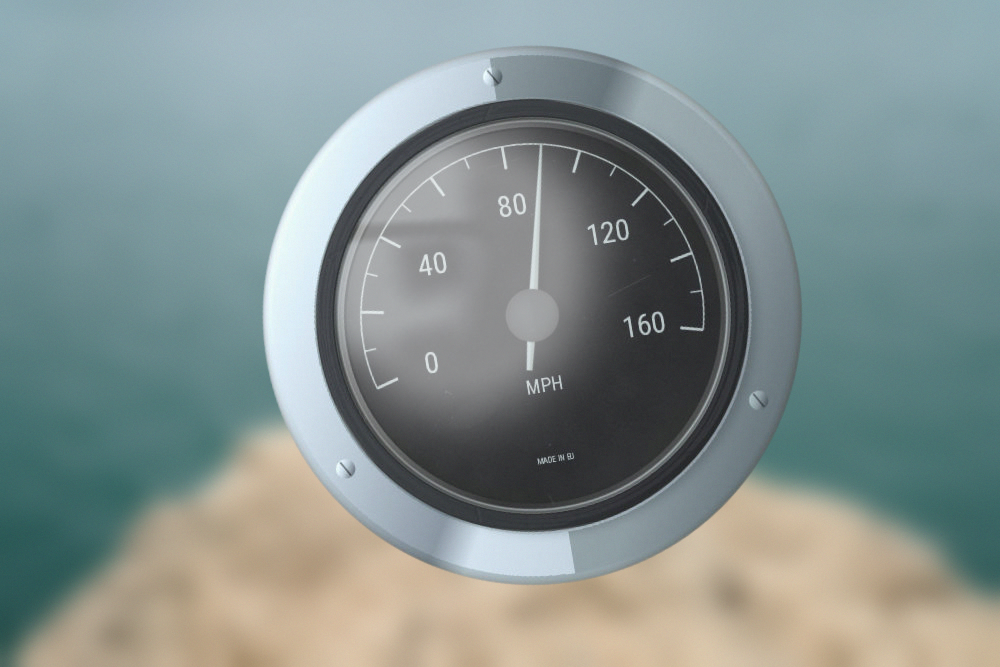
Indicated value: 90 mph
